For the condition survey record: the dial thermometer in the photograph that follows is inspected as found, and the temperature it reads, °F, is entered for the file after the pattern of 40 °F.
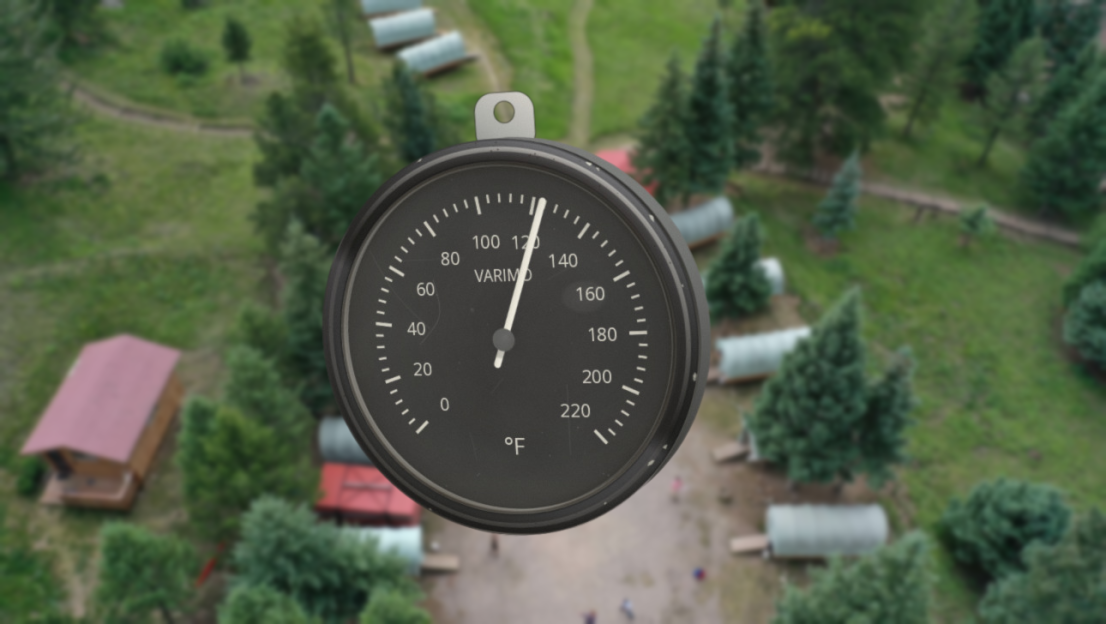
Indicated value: 124 °F
